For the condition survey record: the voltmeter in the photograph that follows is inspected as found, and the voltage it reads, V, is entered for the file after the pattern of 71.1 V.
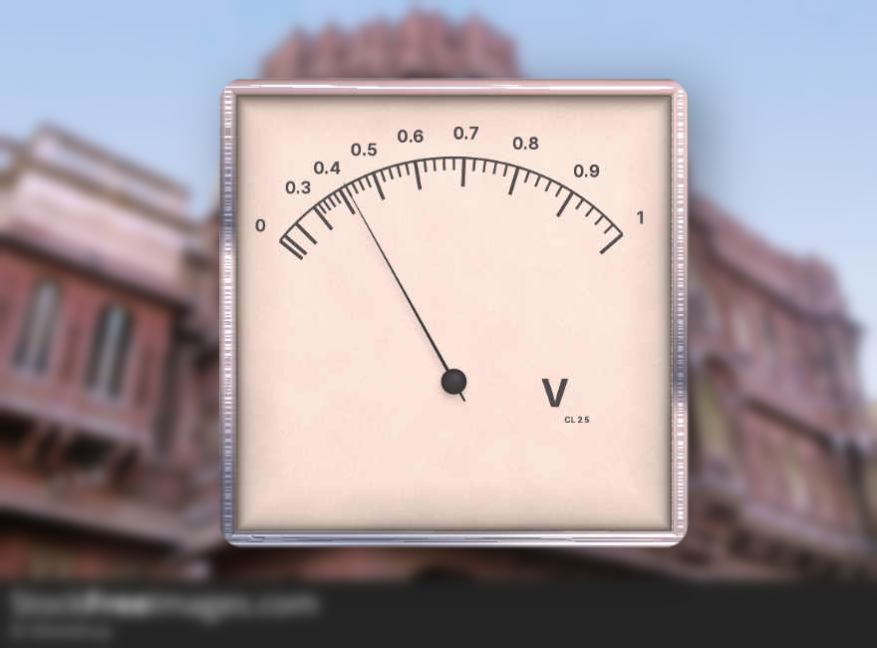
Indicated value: 0.42 V
